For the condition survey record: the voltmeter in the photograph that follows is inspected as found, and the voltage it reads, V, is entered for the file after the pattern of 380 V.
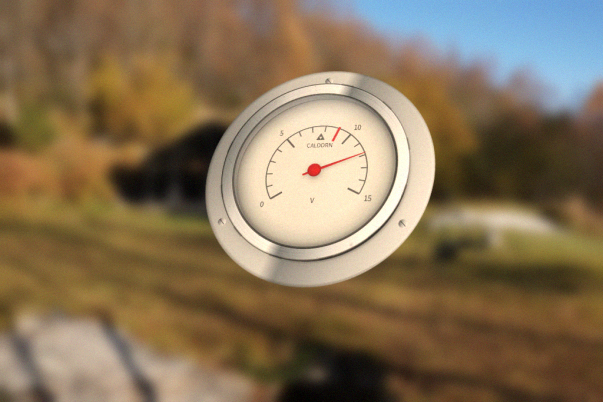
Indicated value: 12 V
